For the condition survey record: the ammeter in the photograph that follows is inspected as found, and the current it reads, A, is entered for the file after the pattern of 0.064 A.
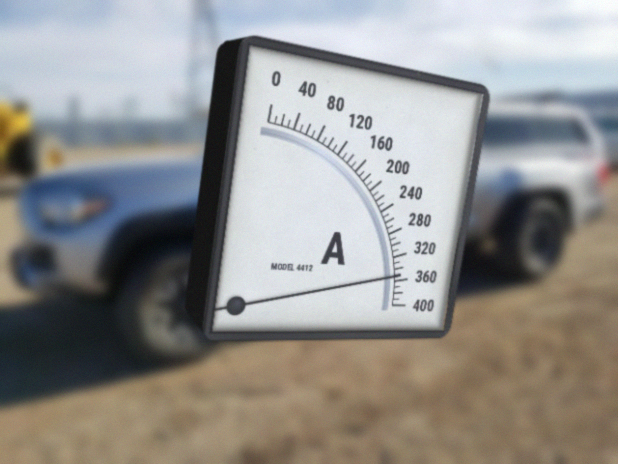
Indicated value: 350 A
